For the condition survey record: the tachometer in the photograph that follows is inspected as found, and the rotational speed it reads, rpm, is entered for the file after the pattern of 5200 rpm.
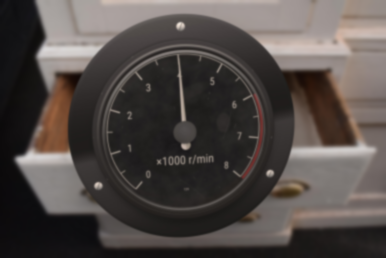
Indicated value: 4000 rpm
